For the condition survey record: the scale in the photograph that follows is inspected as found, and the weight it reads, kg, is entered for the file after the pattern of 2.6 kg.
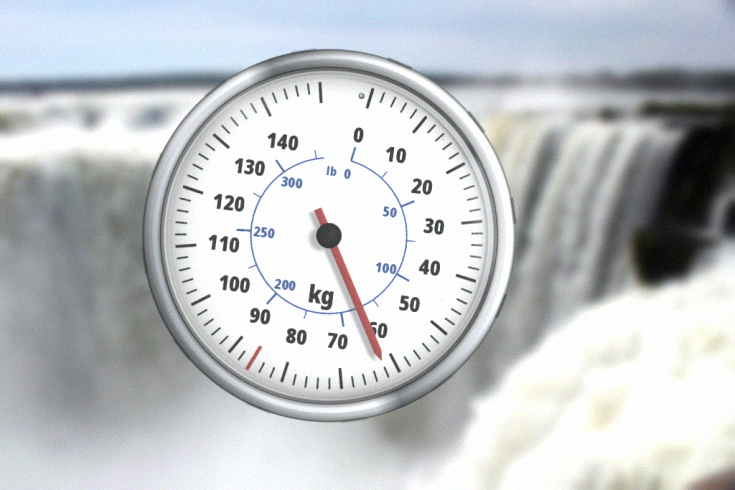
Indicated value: 62 kg
